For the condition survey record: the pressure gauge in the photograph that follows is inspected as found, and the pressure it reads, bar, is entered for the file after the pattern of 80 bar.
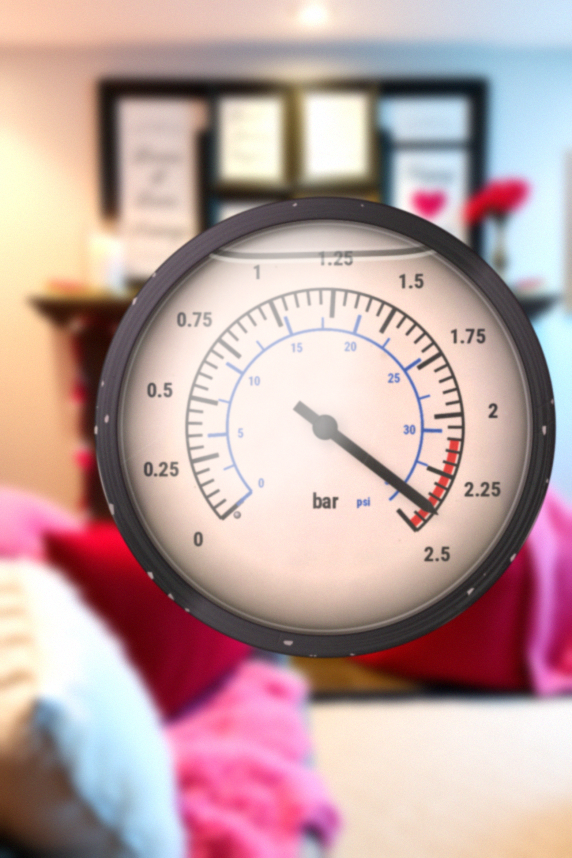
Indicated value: 2.4 bar
